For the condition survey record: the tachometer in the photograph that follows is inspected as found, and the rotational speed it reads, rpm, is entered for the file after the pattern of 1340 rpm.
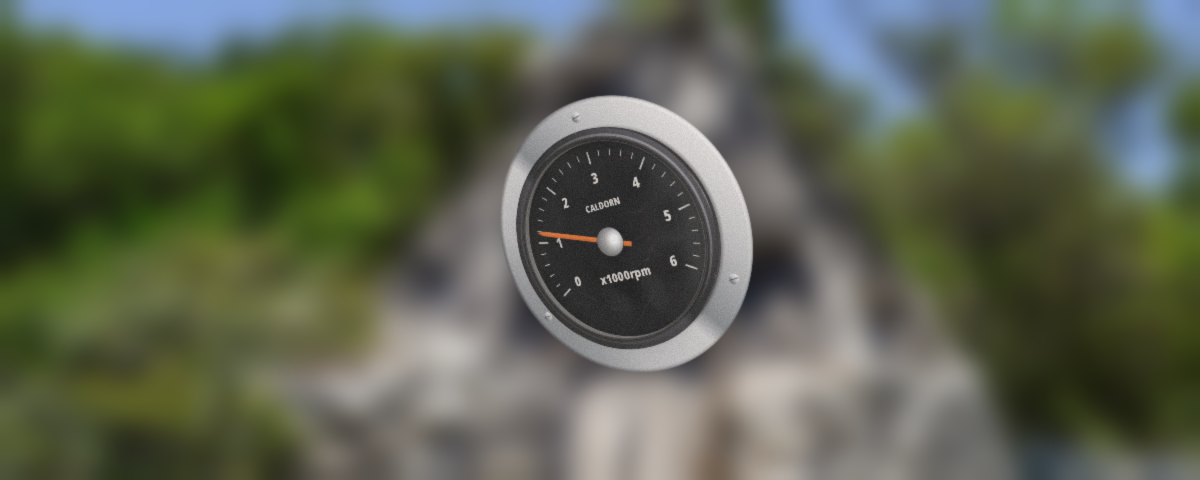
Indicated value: 1200 rpm
